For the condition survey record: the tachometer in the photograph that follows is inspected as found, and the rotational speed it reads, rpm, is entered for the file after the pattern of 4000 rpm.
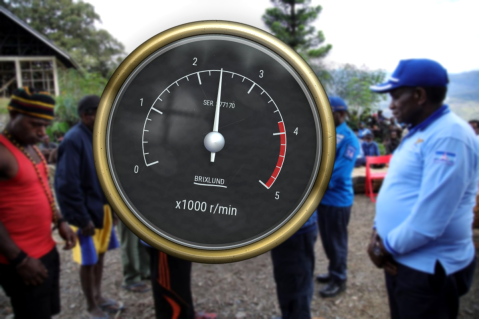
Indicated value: 2400 rpm
